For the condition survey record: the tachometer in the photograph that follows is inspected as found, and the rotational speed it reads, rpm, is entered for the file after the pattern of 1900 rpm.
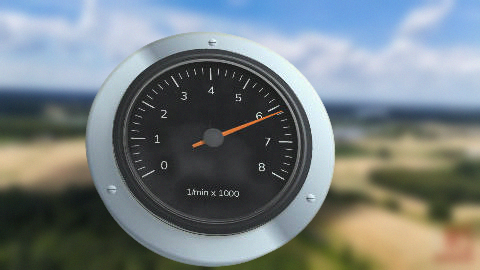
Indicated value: 6200 rpm
